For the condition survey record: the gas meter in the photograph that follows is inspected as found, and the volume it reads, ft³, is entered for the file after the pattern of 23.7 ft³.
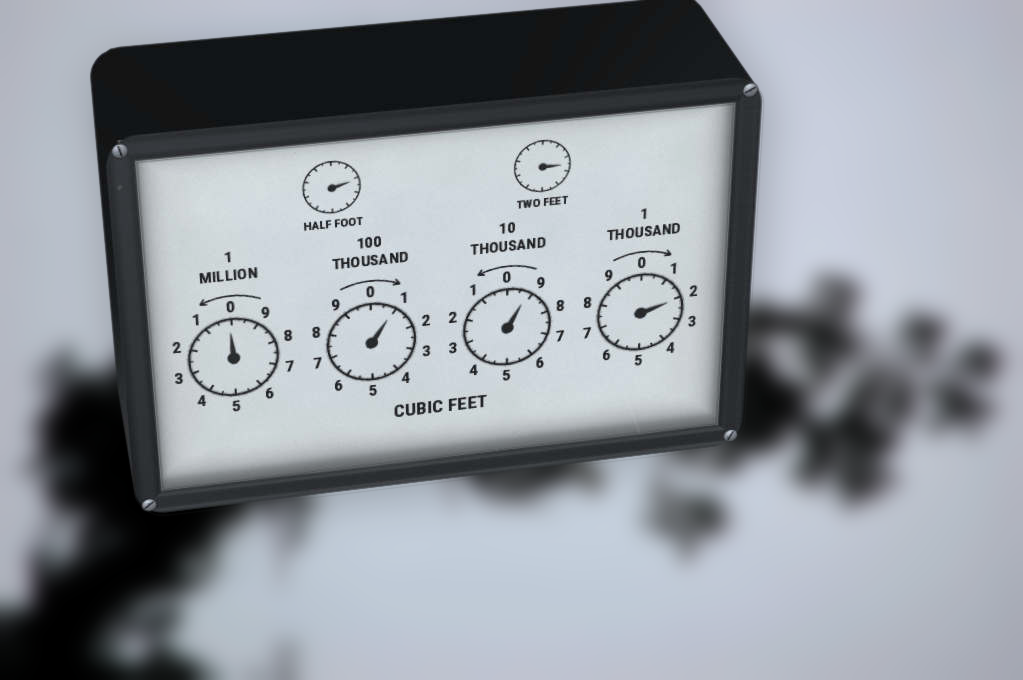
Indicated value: 9200 ft³
